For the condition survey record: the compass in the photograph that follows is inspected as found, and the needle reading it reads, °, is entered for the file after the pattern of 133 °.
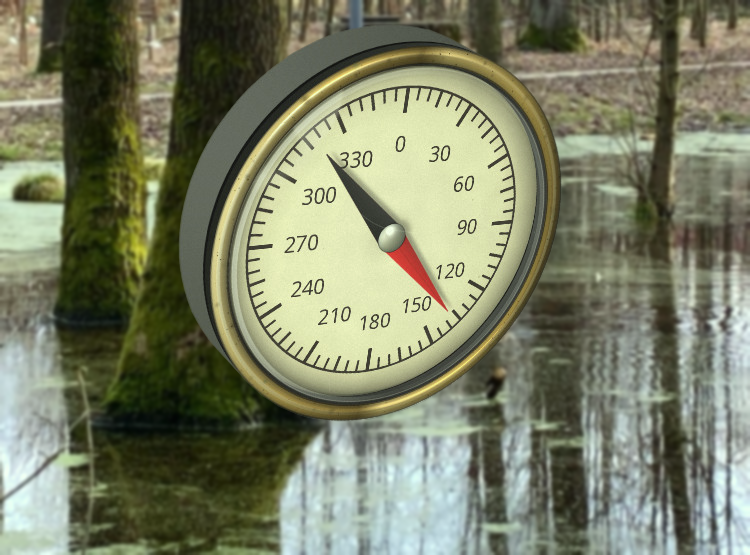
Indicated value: 137.5 °
